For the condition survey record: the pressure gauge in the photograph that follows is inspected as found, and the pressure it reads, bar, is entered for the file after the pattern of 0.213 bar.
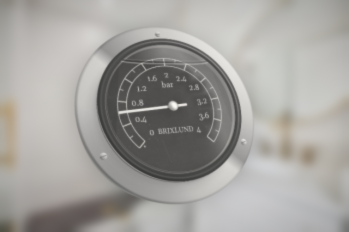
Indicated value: 0.6 bar
